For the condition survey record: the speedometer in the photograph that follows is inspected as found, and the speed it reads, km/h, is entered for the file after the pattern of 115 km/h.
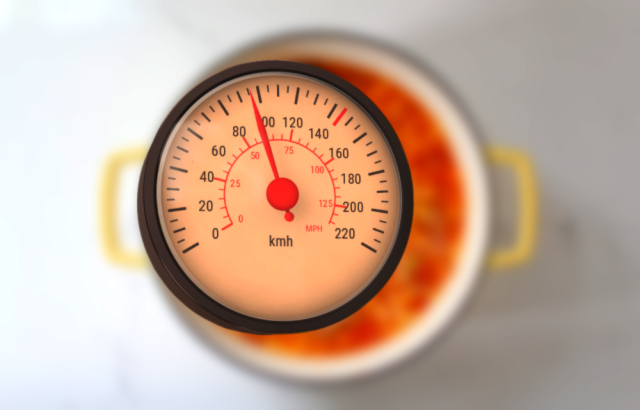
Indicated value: 95 km/h
